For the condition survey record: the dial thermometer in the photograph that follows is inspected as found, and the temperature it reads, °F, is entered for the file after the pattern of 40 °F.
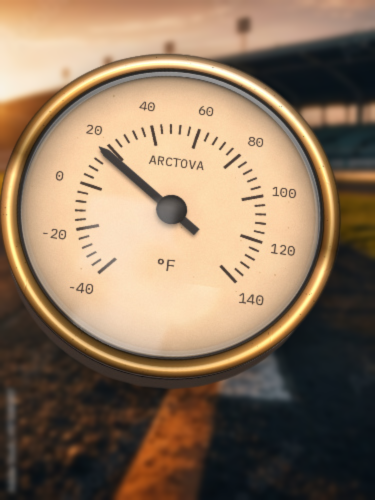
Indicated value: 16 °F
